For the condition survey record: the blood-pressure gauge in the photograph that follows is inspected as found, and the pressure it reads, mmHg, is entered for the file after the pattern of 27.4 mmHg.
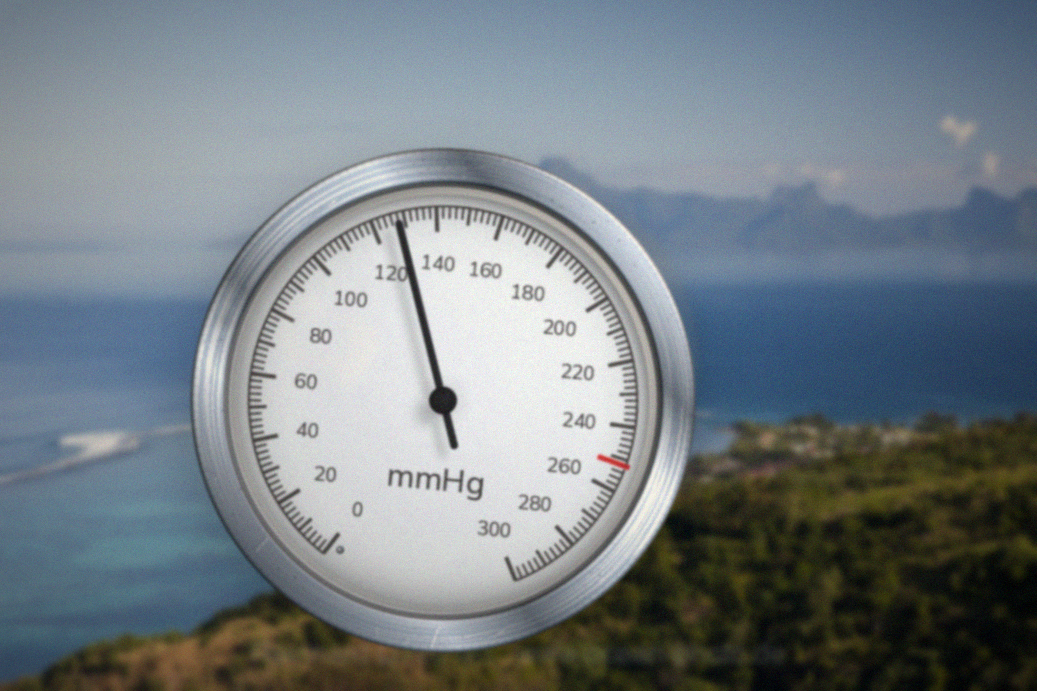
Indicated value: 128 mmHg
